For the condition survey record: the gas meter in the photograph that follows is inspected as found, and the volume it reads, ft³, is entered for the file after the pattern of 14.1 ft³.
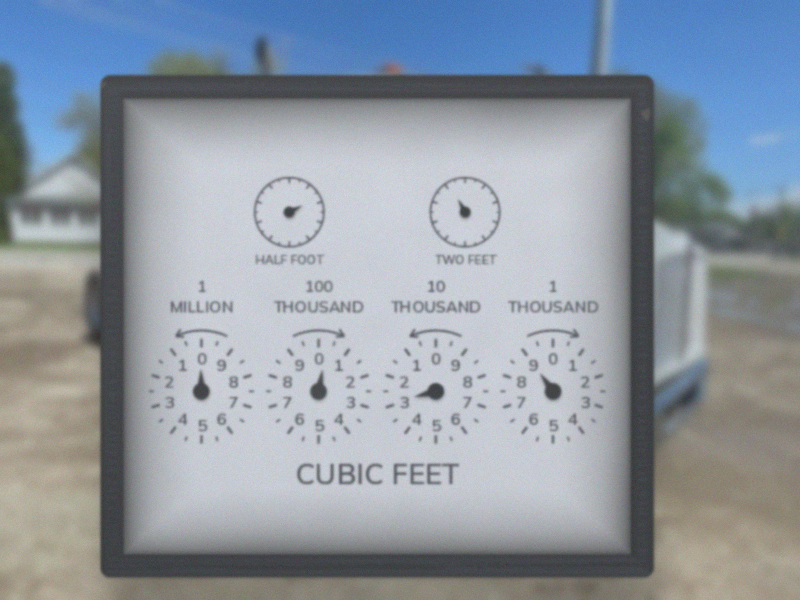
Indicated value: 2900 ft³
